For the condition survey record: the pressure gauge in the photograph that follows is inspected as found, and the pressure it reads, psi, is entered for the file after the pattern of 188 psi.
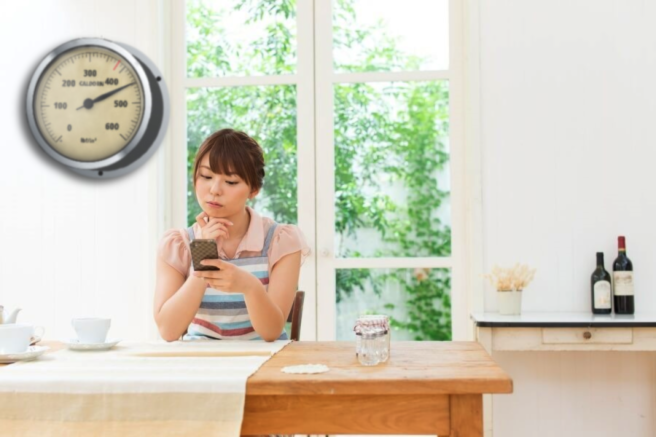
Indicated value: 450 psi
